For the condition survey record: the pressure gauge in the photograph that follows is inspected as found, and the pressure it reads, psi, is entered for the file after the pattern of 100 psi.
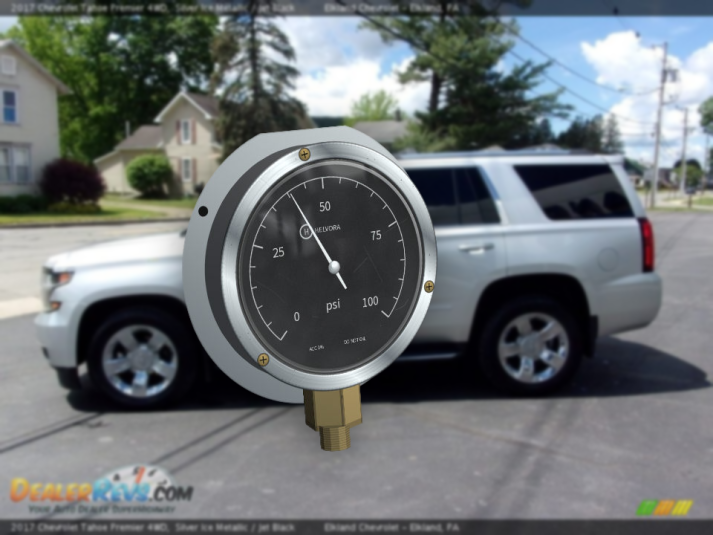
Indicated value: 40 psi
